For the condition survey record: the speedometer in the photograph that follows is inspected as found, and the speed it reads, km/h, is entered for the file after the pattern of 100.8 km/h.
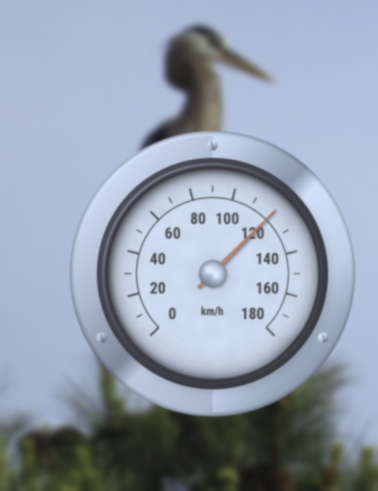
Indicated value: 120 km/h
